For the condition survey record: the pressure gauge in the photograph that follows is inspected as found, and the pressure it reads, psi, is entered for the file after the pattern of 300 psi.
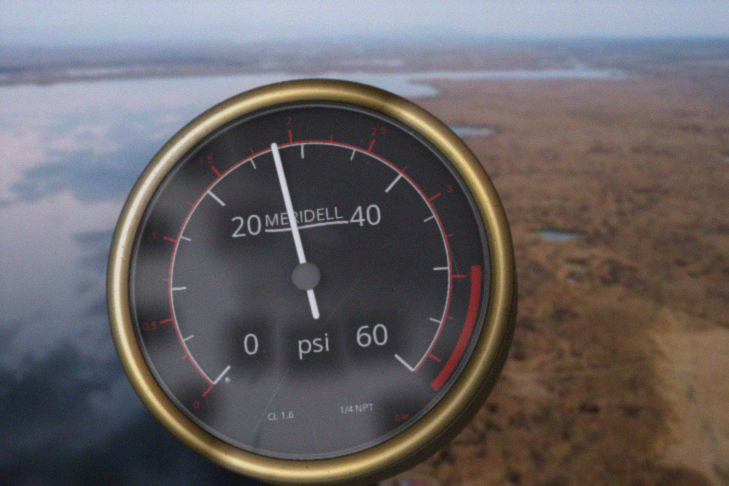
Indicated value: 27.5 psi
